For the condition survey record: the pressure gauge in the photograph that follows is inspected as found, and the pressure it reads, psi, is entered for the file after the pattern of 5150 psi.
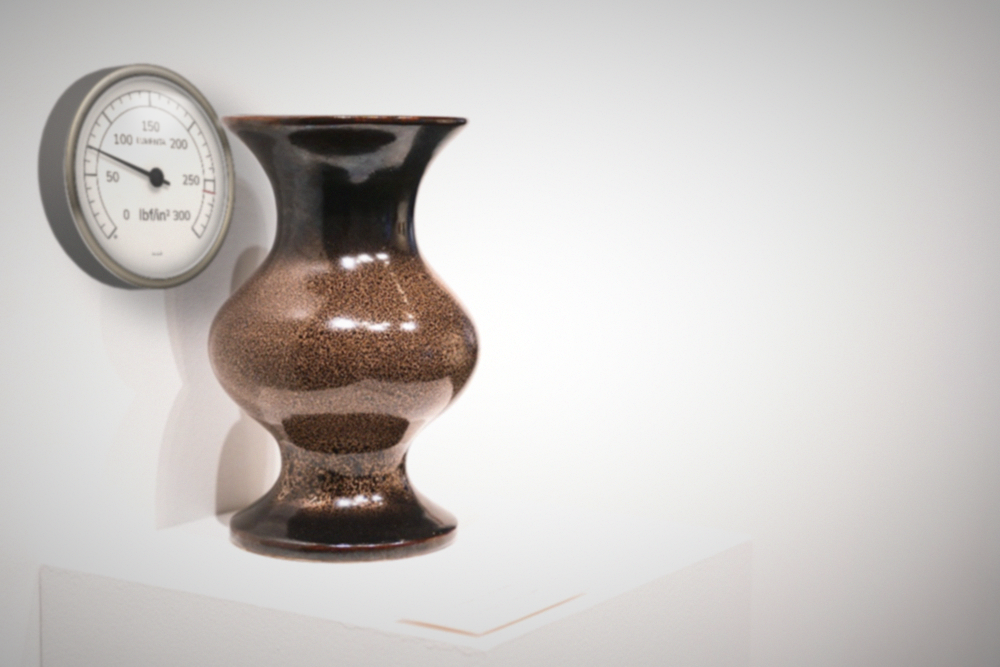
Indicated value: 70 psi
